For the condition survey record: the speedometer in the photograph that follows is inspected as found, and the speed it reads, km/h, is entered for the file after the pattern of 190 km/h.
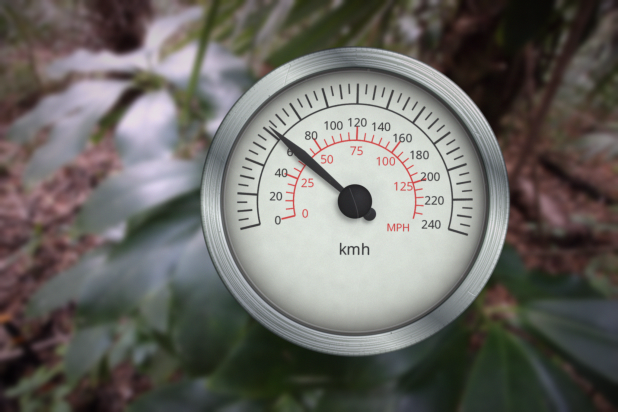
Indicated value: 62.5 km/h
